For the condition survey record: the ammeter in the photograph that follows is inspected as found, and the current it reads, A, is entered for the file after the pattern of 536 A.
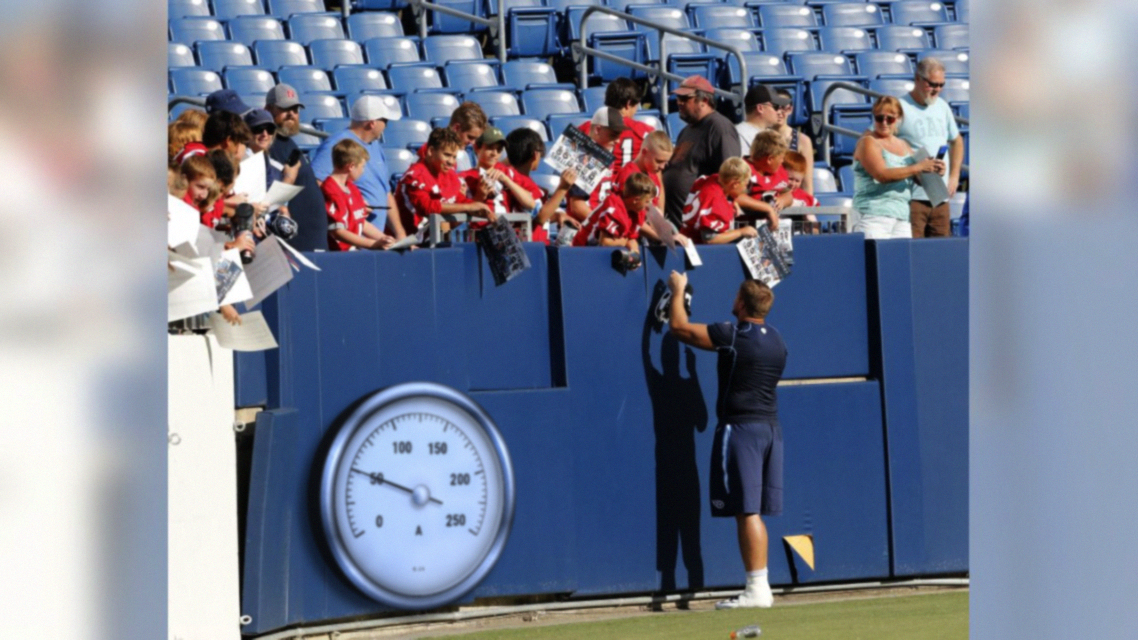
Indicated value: 50 A
